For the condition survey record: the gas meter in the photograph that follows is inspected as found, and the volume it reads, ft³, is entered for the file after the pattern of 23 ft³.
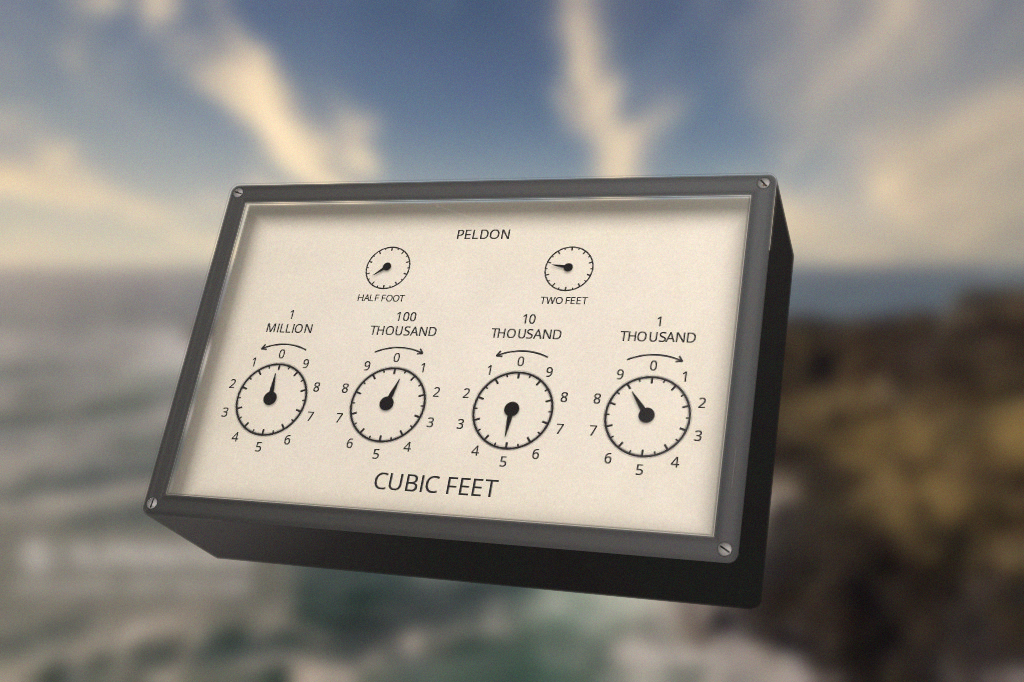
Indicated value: 4900 ft³
